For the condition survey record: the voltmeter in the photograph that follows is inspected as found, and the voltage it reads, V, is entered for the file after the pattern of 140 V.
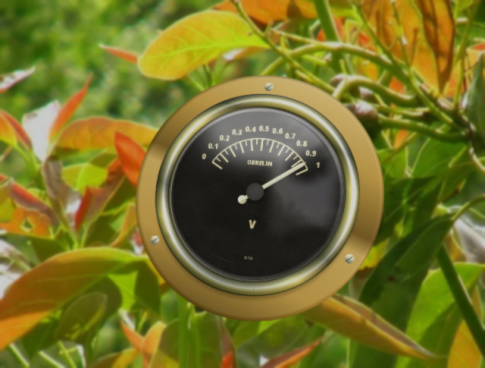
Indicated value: 0.95 V
